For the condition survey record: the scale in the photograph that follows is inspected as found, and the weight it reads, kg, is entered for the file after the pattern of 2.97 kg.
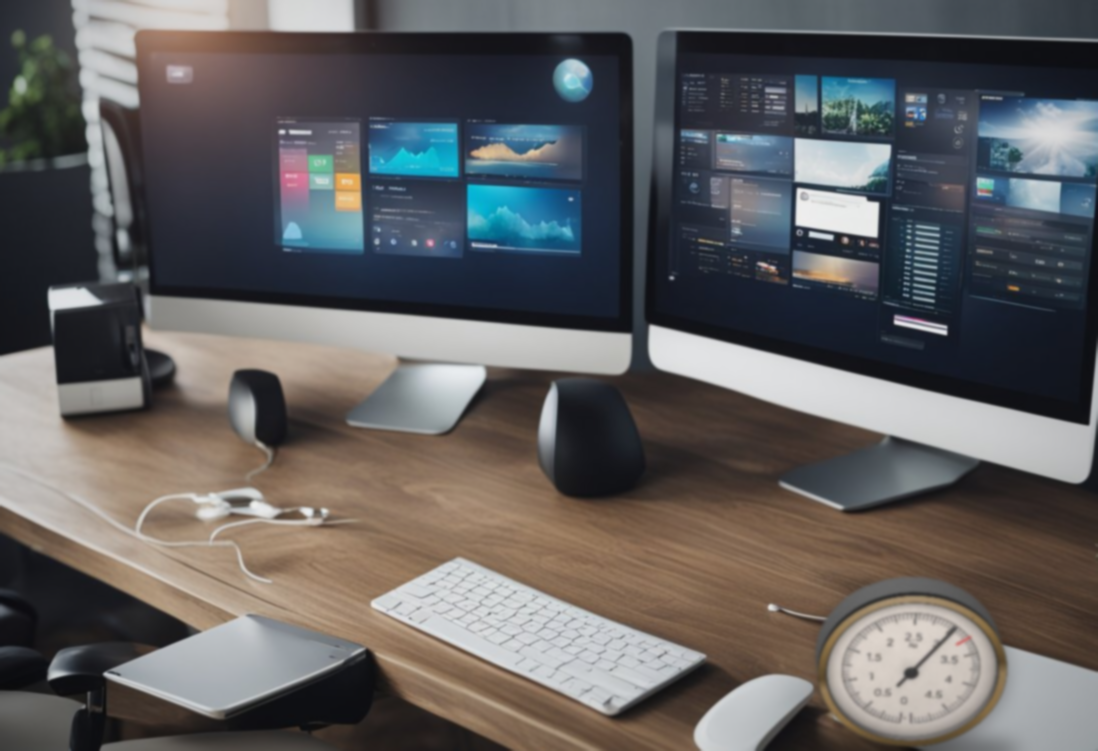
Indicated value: 3 kg
